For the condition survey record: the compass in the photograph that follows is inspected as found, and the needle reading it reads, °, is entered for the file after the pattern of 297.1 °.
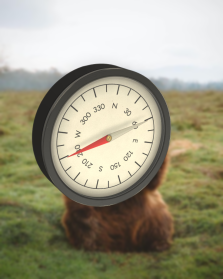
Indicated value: 240 °
